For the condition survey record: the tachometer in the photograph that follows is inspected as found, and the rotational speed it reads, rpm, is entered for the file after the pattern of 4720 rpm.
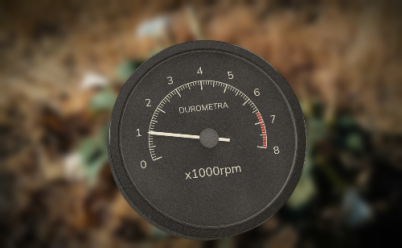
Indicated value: 1000 rpm
